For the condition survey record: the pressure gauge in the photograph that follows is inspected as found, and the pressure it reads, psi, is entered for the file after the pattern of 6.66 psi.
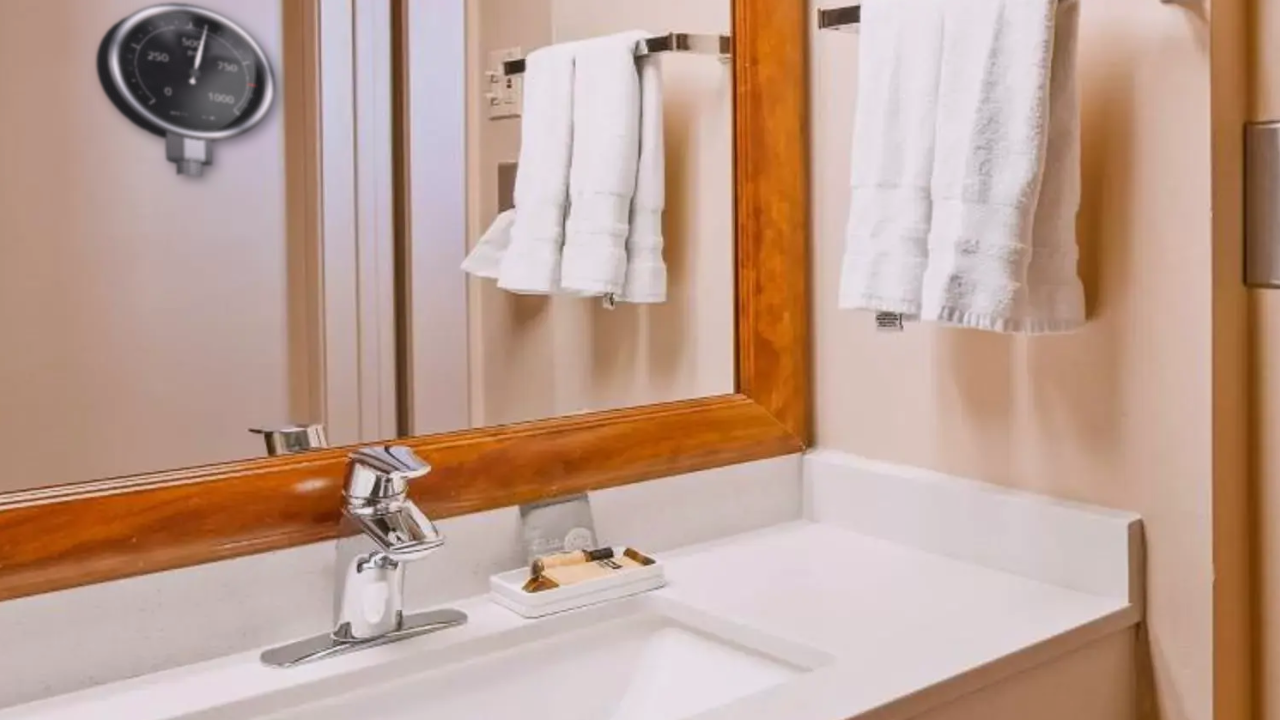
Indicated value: 550 psi
